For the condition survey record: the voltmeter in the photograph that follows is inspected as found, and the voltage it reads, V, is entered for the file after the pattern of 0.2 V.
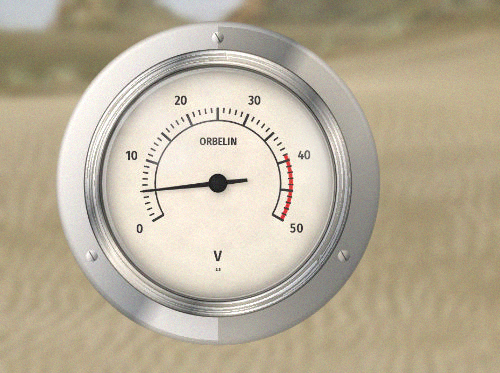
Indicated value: 5 V
